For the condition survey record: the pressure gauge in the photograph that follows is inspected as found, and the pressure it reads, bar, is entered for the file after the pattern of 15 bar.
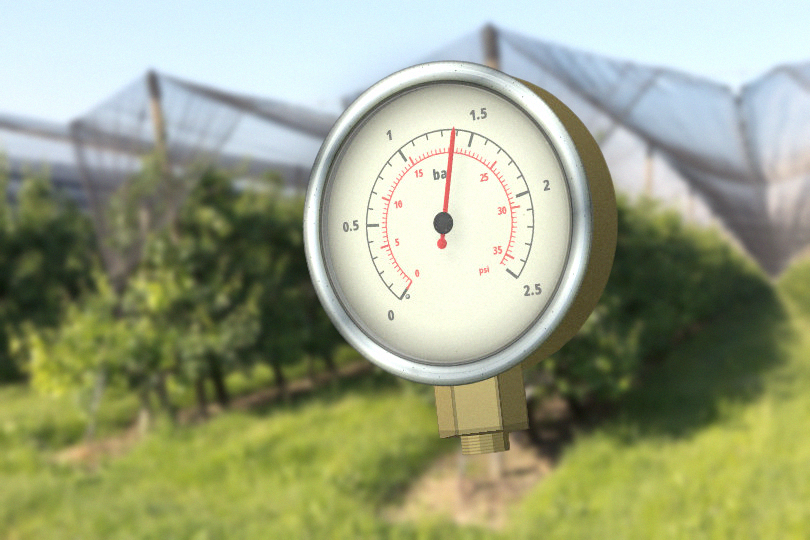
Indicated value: 1.4 bar
